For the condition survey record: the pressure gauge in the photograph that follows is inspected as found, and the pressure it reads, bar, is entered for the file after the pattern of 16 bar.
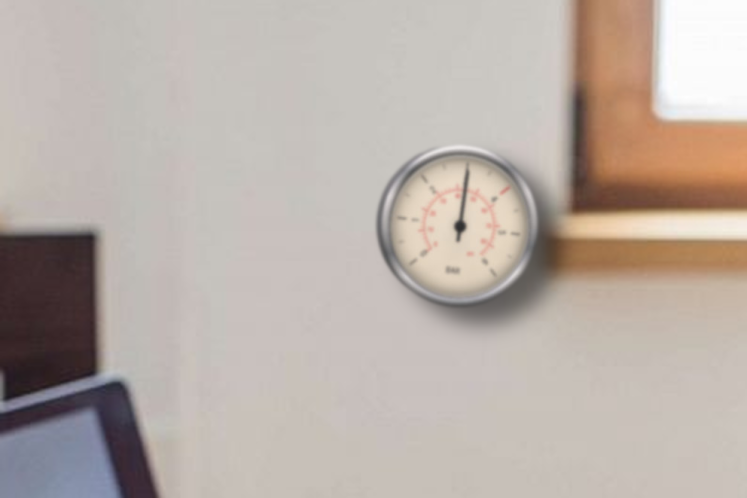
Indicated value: 3 bar
